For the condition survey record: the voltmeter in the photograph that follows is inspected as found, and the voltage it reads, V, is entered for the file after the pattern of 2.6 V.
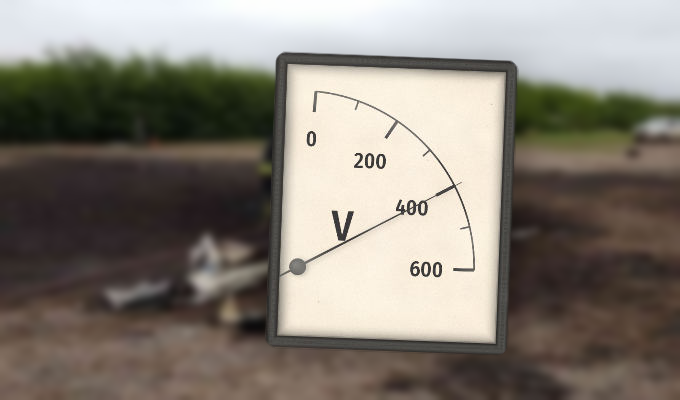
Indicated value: 400 V
